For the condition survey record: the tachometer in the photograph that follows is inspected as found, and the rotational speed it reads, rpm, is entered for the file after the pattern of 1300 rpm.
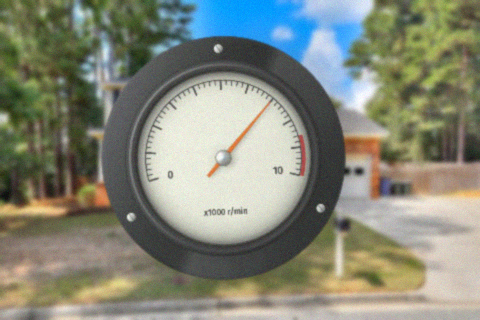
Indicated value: 7000 rpm
